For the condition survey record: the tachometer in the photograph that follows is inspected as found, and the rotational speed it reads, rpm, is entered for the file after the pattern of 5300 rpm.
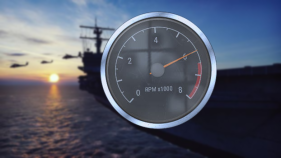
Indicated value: 6000 rpm
